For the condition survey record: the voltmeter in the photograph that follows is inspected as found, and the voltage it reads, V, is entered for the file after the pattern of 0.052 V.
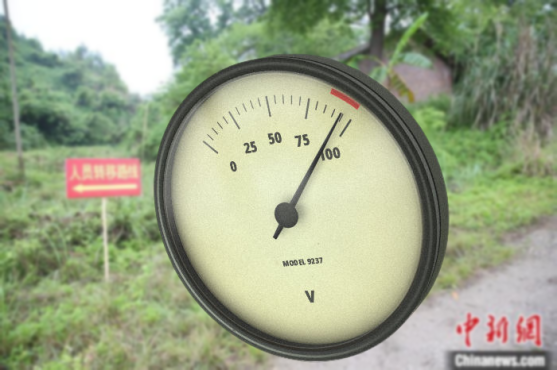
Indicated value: 95 V
